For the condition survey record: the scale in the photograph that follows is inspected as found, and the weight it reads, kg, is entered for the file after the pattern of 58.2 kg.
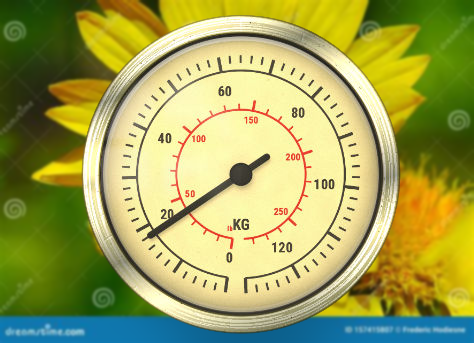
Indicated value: 18 kg
